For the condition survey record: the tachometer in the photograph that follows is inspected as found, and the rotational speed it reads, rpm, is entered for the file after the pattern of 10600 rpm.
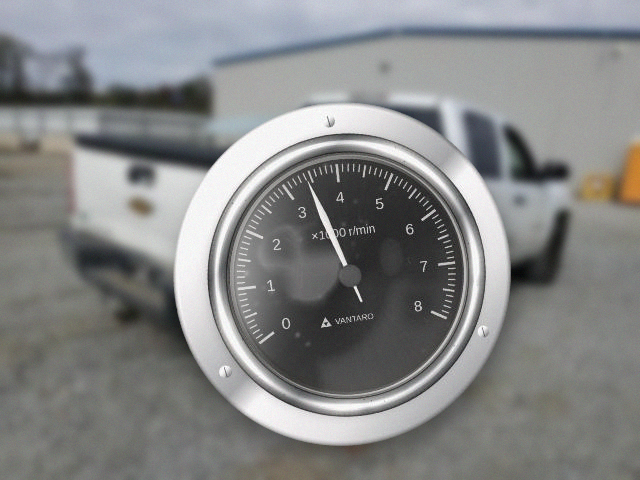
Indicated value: 3400 rpm
